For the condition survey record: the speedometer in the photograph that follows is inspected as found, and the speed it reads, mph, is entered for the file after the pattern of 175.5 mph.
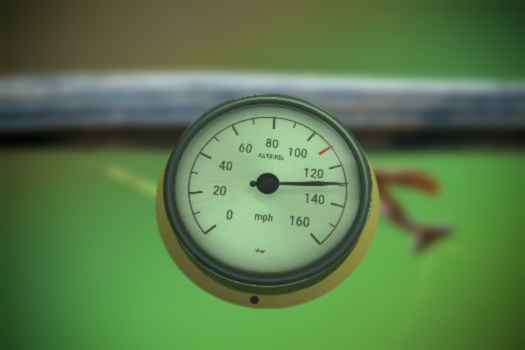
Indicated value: 130 mph
